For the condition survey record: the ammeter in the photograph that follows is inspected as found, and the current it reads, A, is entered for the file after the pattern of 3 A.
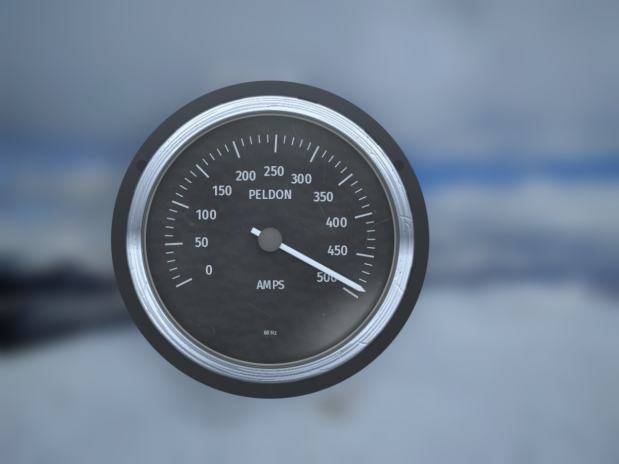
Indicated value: 490 A
